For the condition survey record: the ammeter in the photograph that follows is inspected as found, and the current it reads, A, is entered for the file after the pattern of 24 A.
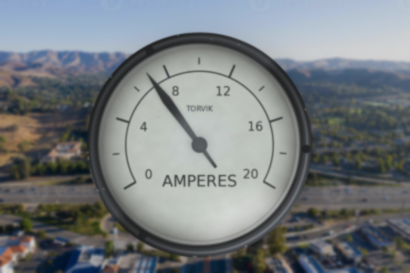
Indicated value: 7 A
